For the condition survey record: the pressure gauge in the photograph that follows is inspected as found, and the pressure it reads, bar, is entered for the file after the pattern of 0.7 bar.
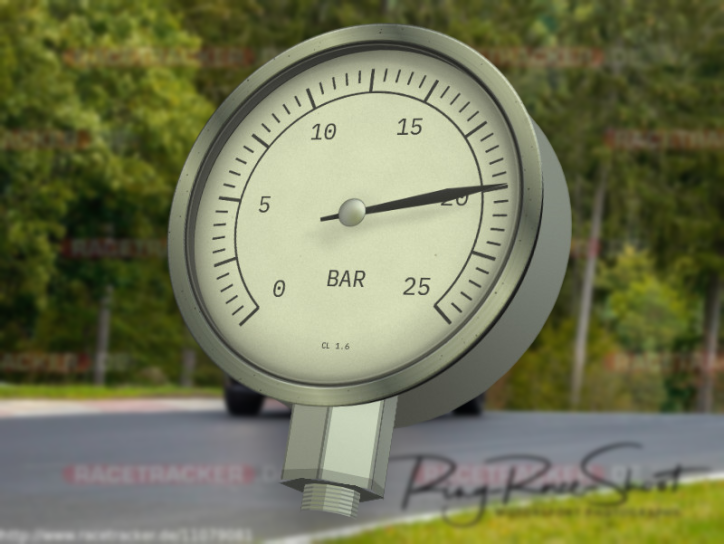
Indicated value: 20 bar
